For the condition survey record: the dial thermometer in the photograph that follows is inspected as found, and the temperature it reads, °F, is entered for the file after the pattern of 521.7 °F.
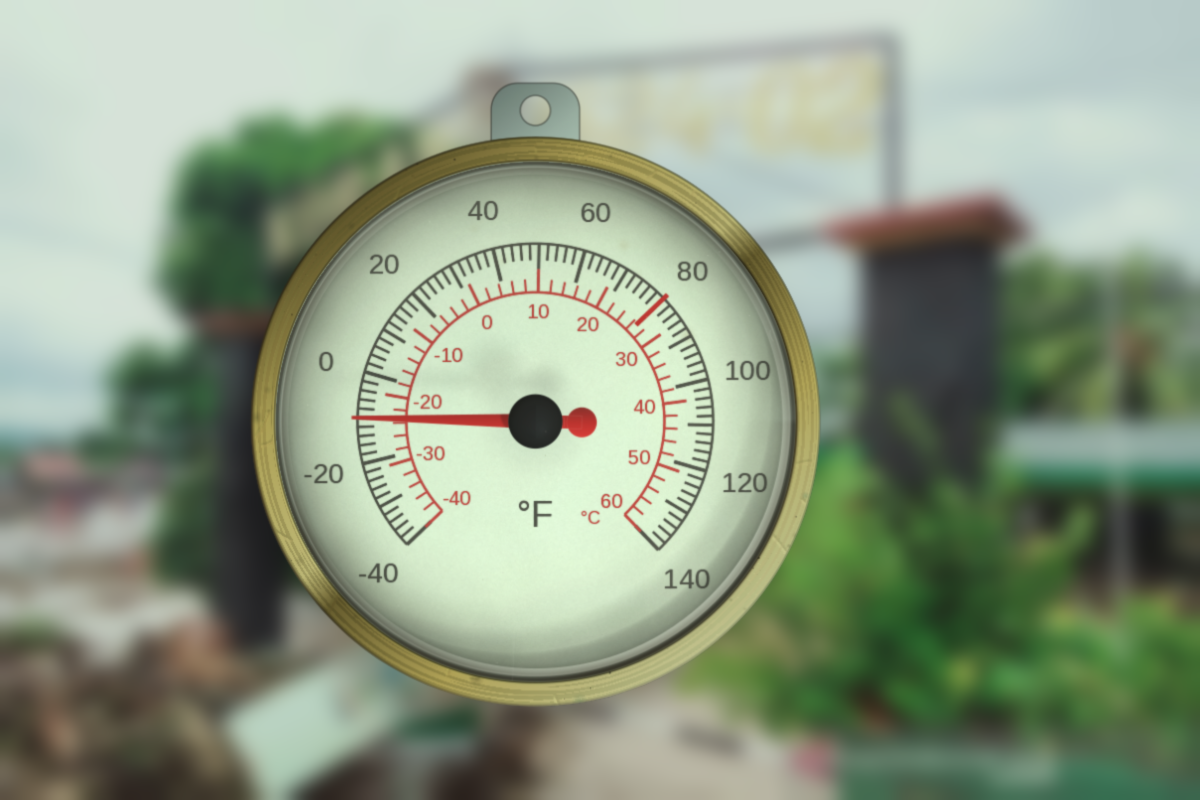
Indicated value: -10 °F
